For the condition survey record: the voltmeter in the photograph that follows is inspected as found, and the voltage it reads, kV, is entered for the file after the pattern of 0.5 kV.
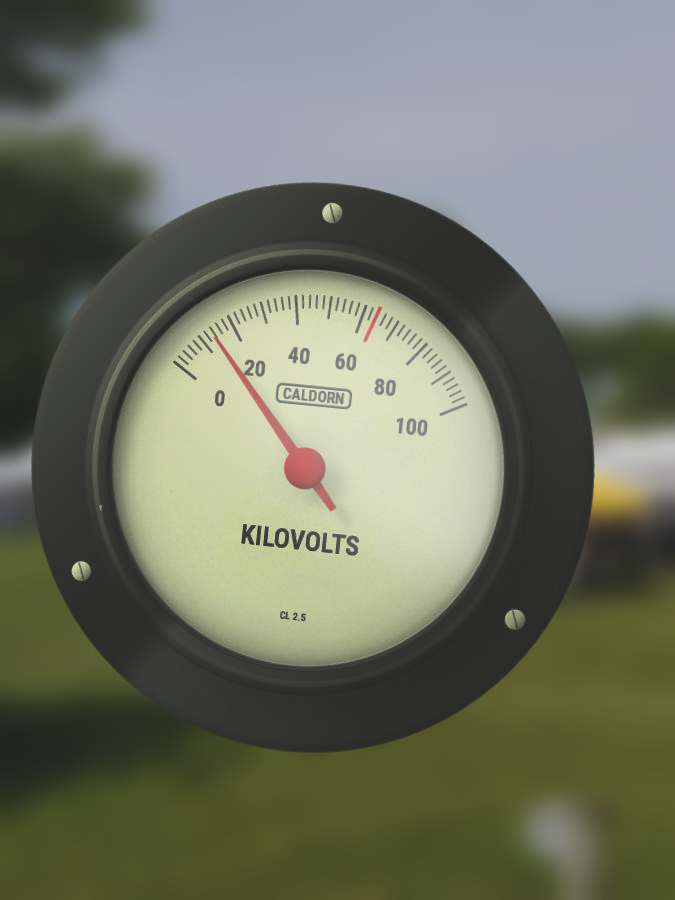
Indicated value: 14 kV
